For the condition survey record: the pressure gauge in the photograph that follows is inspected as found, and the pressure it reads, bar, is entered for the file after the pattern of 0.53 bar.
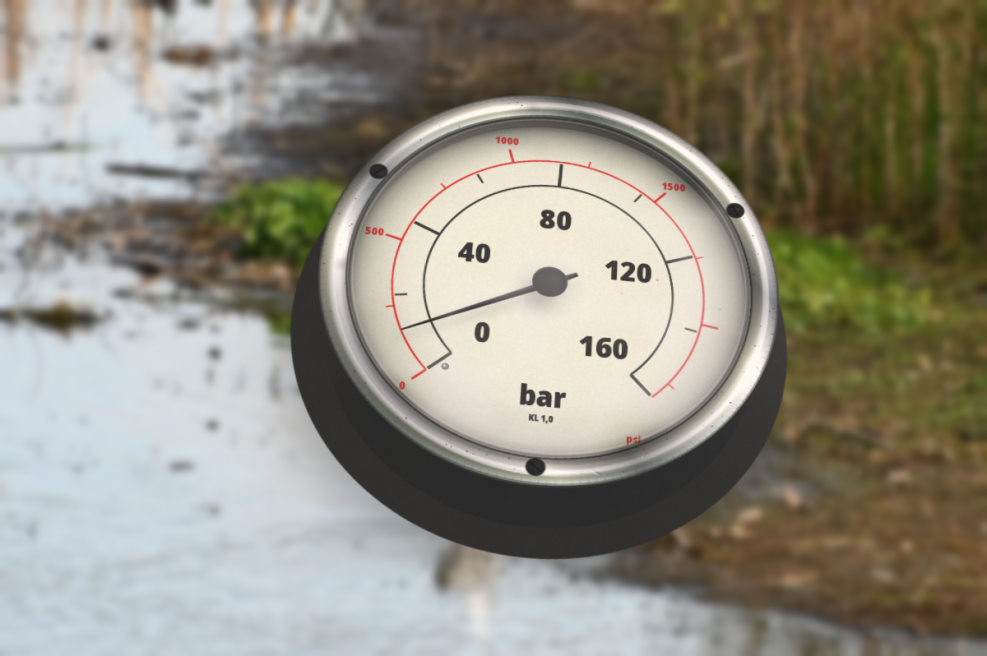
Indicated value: 10 bar
